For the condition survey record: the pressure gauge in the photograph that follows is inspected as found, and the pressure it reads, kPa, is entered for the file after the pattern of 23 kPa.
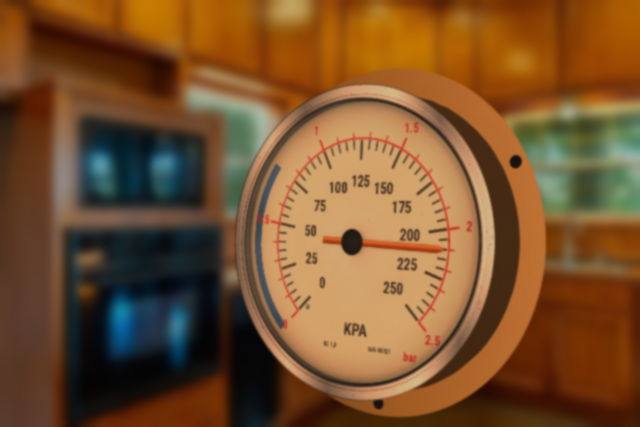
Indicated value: 210 kPa
